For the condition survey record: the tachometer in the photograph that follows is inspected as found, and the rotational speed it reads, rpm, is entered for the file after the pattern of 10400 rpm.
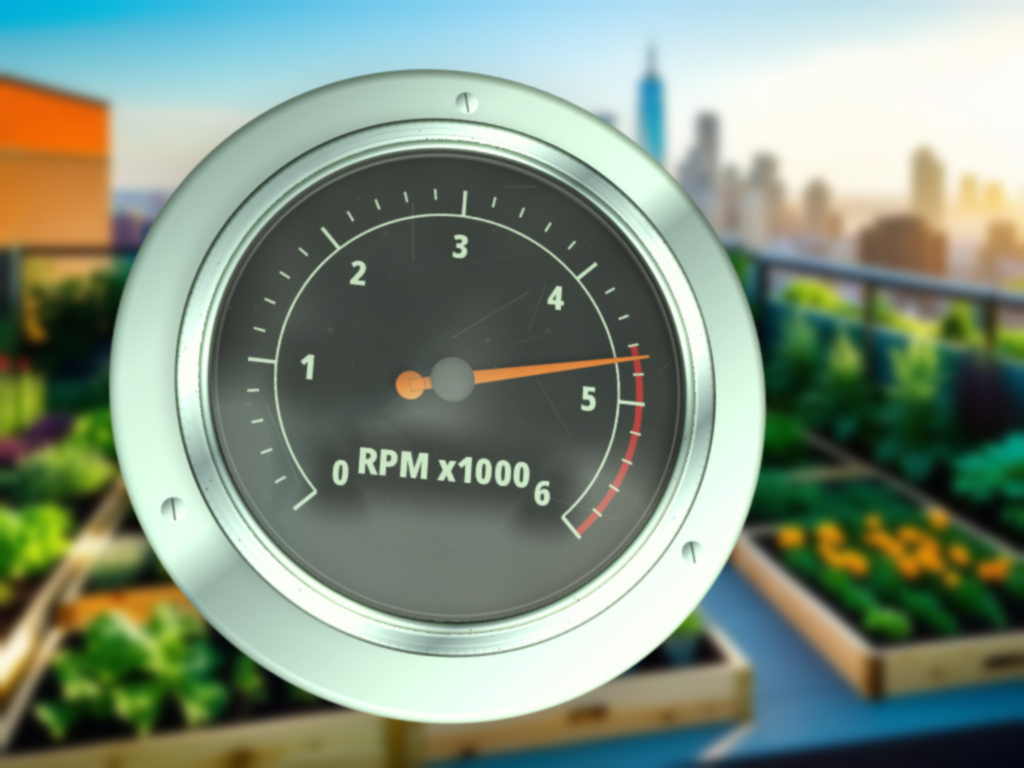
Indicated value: 4700 rpm
